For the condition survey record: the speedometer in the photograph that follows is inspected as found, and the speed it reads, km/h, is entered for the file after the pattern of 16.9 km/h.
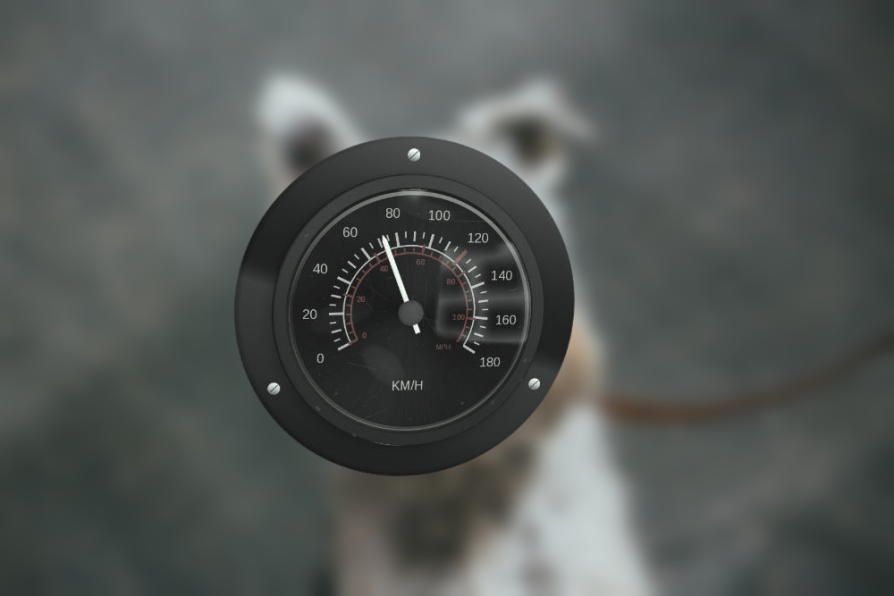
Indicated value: 72.5 km/h
